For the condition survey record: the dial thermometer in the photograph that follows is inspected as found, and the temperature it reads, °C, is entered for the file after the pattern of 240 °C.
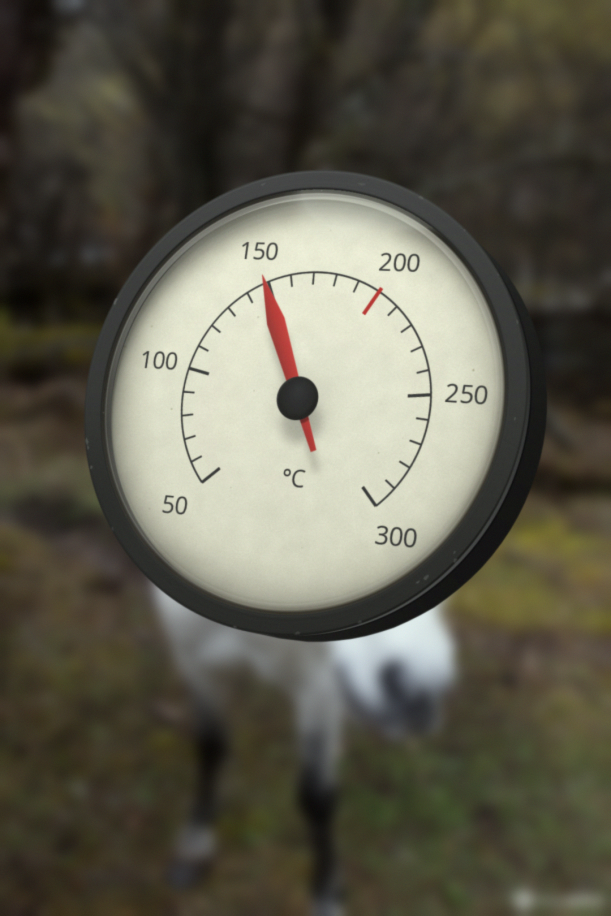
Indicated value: 150 °C
